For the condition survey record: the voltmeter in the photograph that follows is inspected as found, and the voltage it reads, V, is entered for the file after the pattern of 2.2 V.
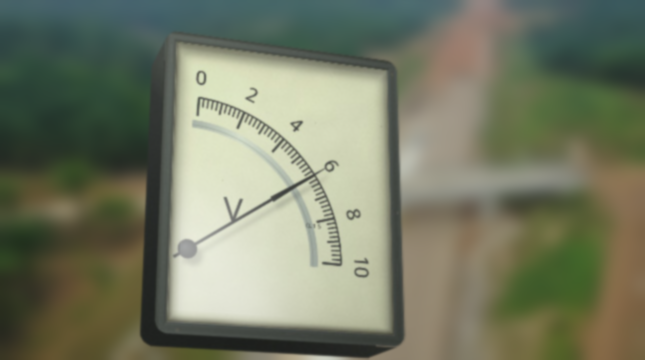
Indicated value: 6 V
